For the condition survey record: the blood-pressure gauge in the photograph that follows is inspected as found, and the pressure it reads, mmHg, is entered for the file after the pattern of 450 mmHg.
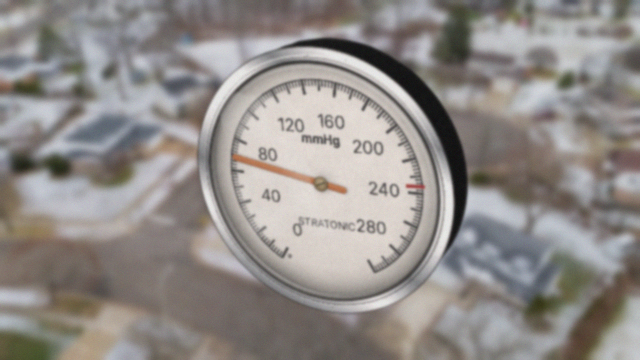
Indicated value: 70 mmHg
